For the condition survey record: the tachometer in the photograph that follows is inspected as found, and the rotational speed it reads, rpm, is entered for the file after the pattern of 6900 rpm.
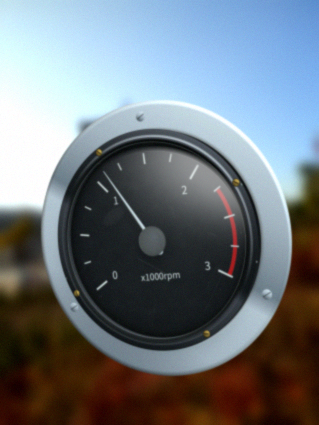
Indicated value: 1125 rpm
